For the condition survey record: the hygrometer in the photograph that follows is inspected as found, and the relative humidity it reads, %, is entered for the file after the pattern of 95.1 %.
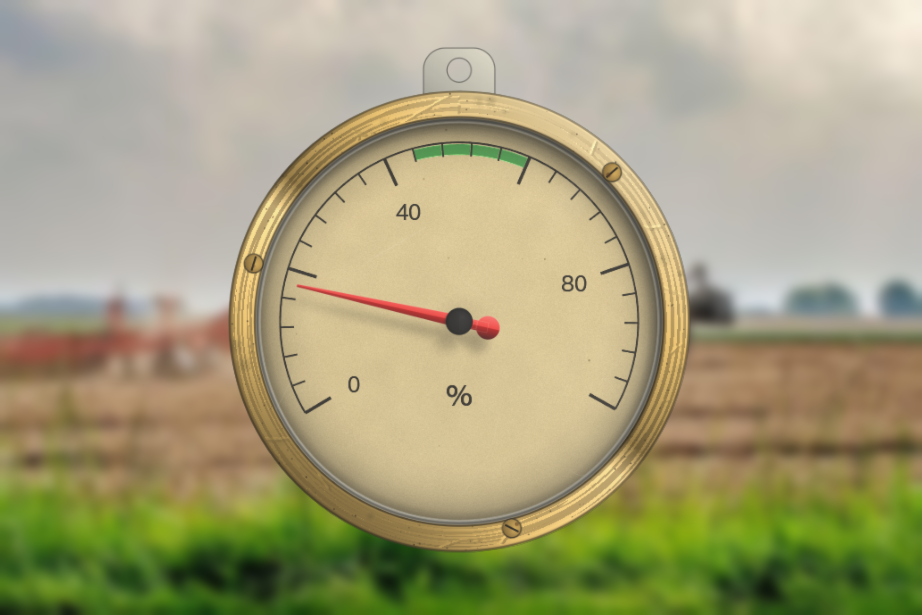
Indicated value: 18 %
